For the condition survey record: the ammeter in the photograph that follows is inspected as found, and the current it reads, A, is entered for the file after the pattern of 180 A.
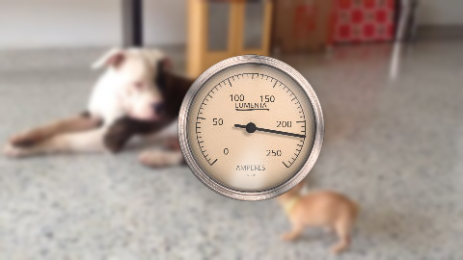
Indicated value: 215 A
